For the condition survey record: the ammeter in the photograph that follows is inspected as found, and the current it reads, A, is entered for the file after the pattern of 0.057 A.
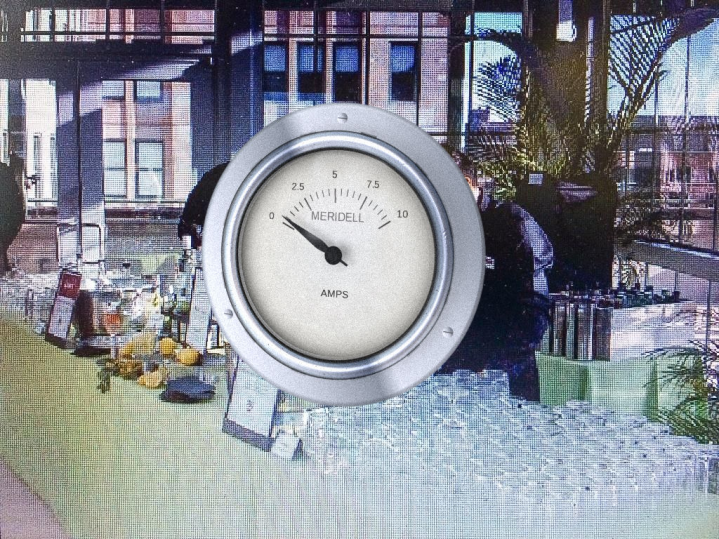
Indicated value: 0.5 A
